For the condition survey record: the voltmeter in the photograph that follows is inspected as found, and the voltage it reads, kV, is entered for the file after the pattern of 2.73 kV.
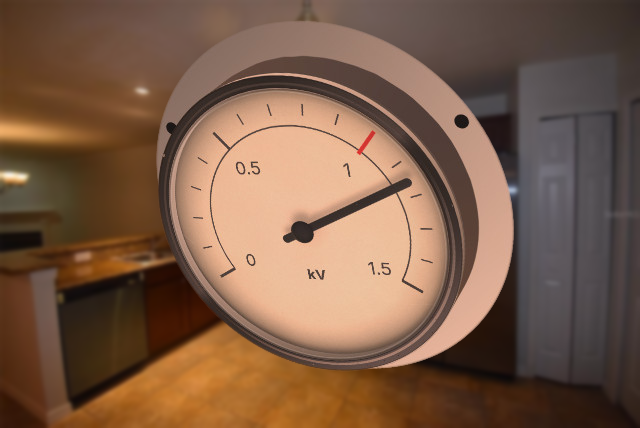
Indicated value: 1.15 kV
